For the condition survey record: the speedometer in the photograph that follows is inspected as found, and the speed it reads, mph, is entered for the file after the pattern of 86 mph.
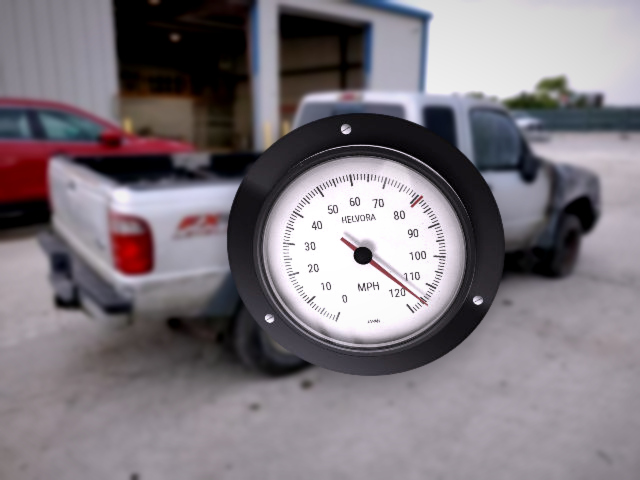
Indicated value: 115 mph
